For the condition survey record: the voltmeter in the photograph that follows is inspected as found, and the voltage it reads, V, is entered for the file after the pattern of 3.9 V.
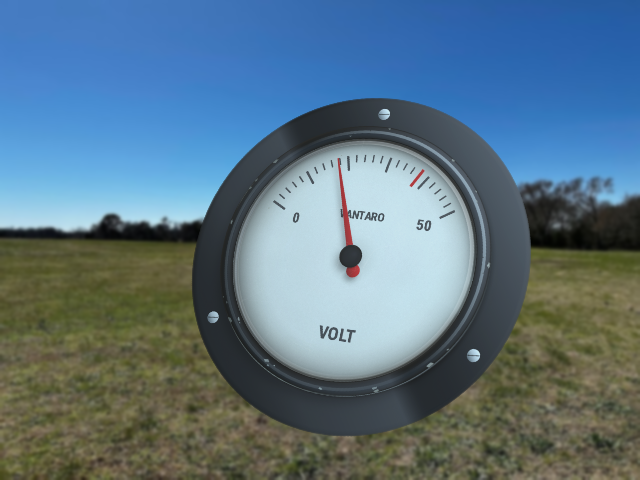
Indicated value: 18 V
